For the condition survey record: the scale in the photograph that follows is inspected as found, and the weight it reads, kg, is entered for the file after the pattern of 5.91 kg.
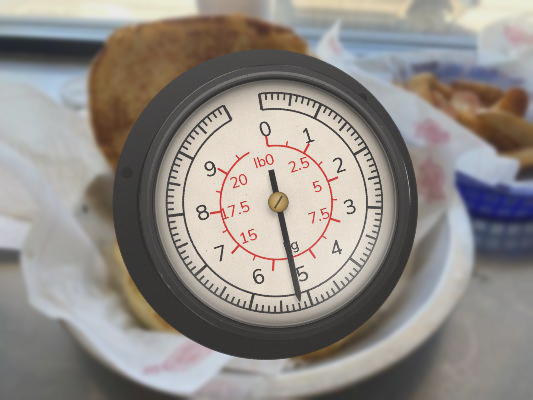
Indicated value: 5.2 kg
